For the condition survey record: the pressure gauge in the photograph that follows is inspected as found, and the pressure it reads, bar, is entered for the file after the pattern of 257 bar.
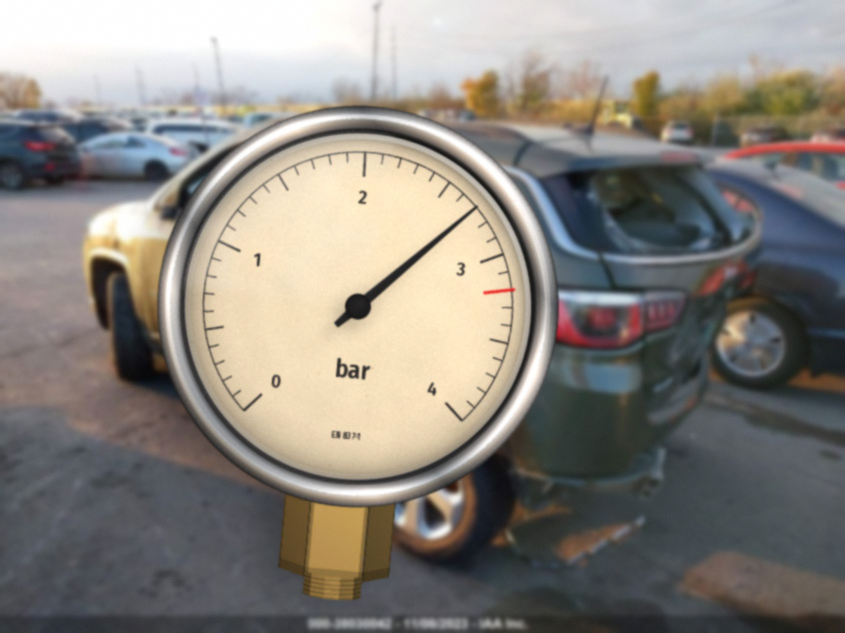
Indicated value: 2.7 bar
